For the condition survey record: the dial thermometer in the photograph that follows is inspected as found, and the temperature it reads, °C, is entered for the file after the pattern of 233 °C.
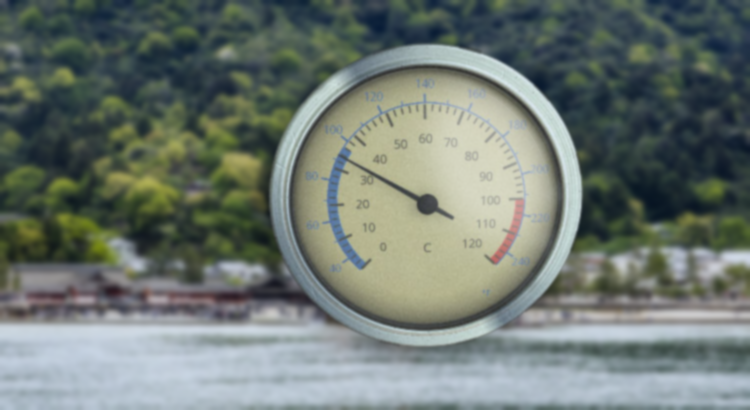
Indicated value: 34 °C
